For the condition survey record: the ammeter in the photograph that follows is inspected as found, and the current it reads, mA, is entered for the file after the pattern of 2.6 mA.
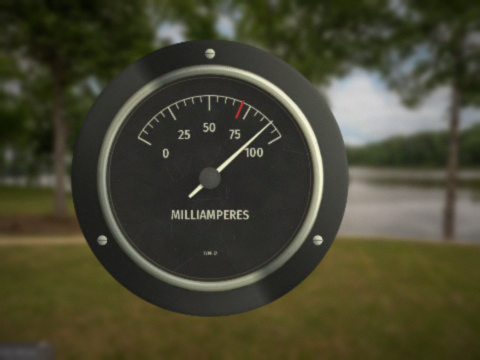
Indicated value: 90 mA
